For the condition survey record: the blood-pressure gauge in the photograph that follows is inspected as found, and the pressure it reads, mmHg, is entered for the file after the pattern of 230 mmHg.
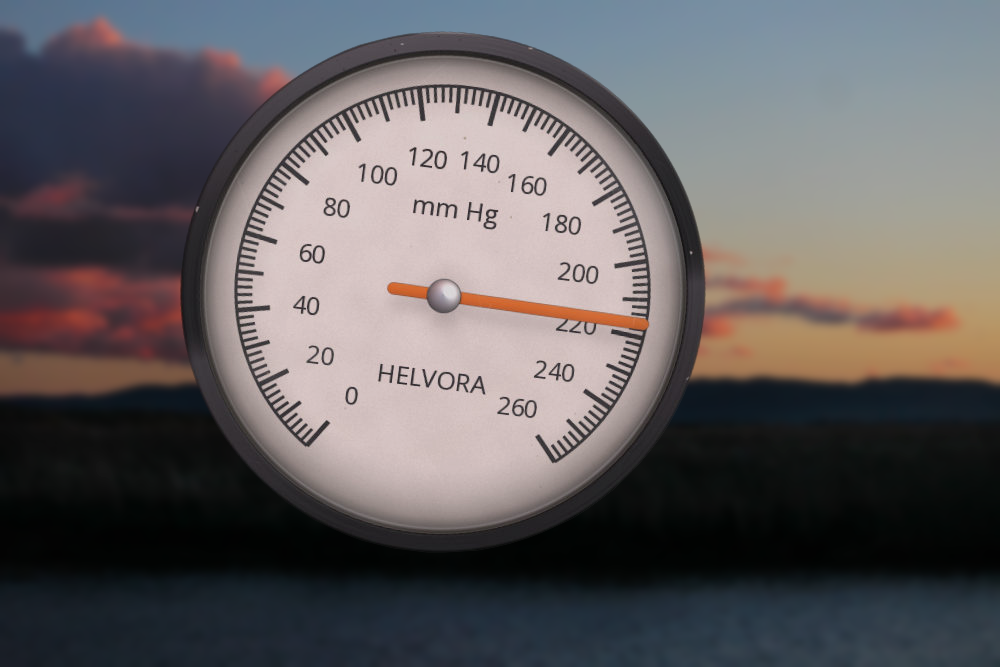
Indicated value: 216 mmHg
